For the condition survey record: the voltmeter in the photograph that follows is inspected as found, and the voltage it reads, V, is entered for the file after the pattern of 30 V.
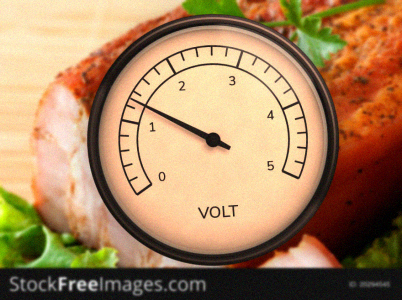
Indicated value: 1.3 V
